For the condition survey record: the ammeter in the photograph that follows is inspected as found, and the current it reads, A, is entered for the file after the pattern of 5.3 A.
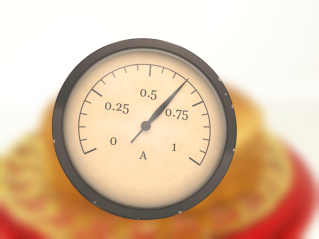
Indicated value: 0.65 A
